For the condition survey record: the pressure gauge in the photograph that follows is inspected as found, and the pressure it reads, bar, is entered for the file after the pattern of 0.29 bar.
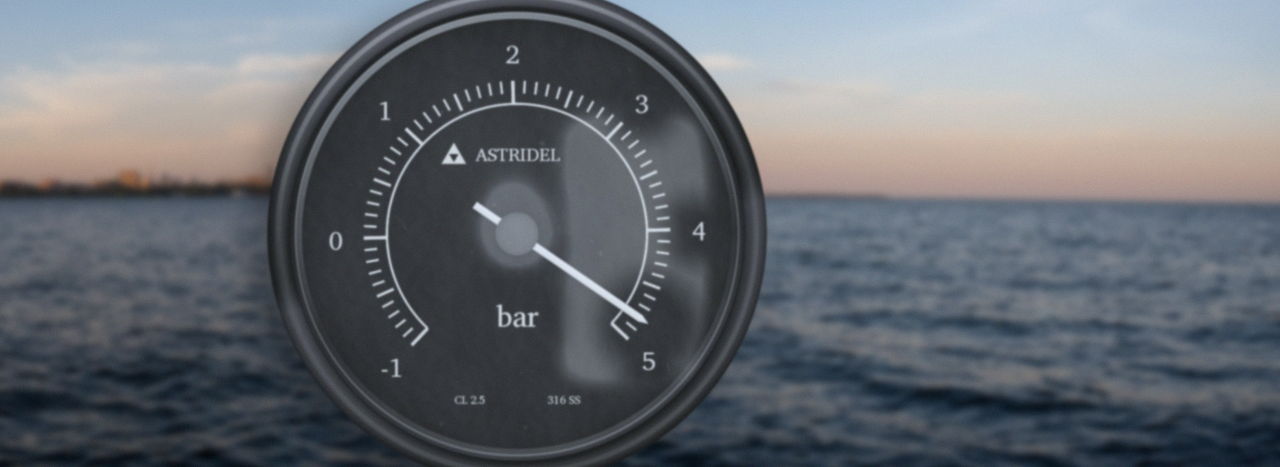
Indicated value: 4.8 bar
